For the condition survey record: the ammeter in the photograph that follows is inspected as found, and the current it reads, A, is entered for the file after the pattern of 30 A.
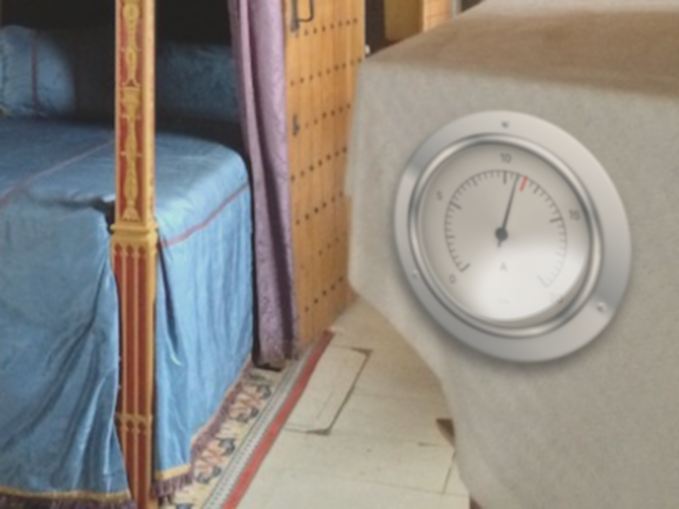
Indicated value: 11 A
